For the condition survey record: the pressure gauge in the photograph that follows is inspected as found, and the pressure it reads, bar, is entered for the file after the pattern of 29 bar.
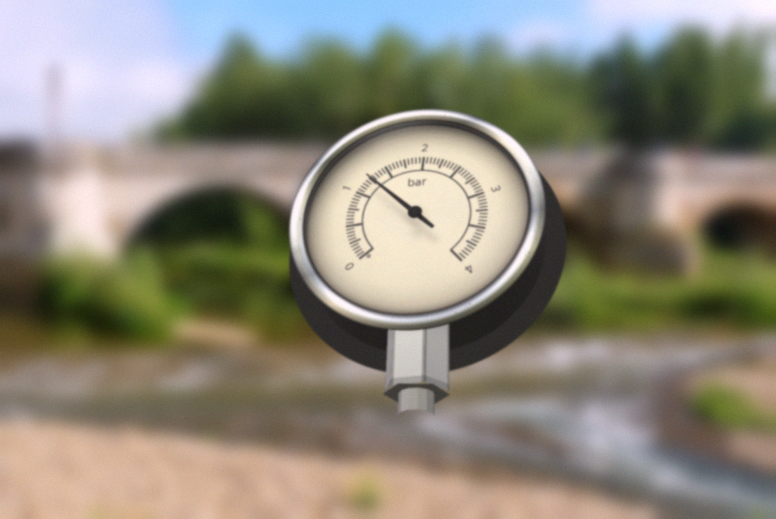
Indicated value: 1.25 bar
